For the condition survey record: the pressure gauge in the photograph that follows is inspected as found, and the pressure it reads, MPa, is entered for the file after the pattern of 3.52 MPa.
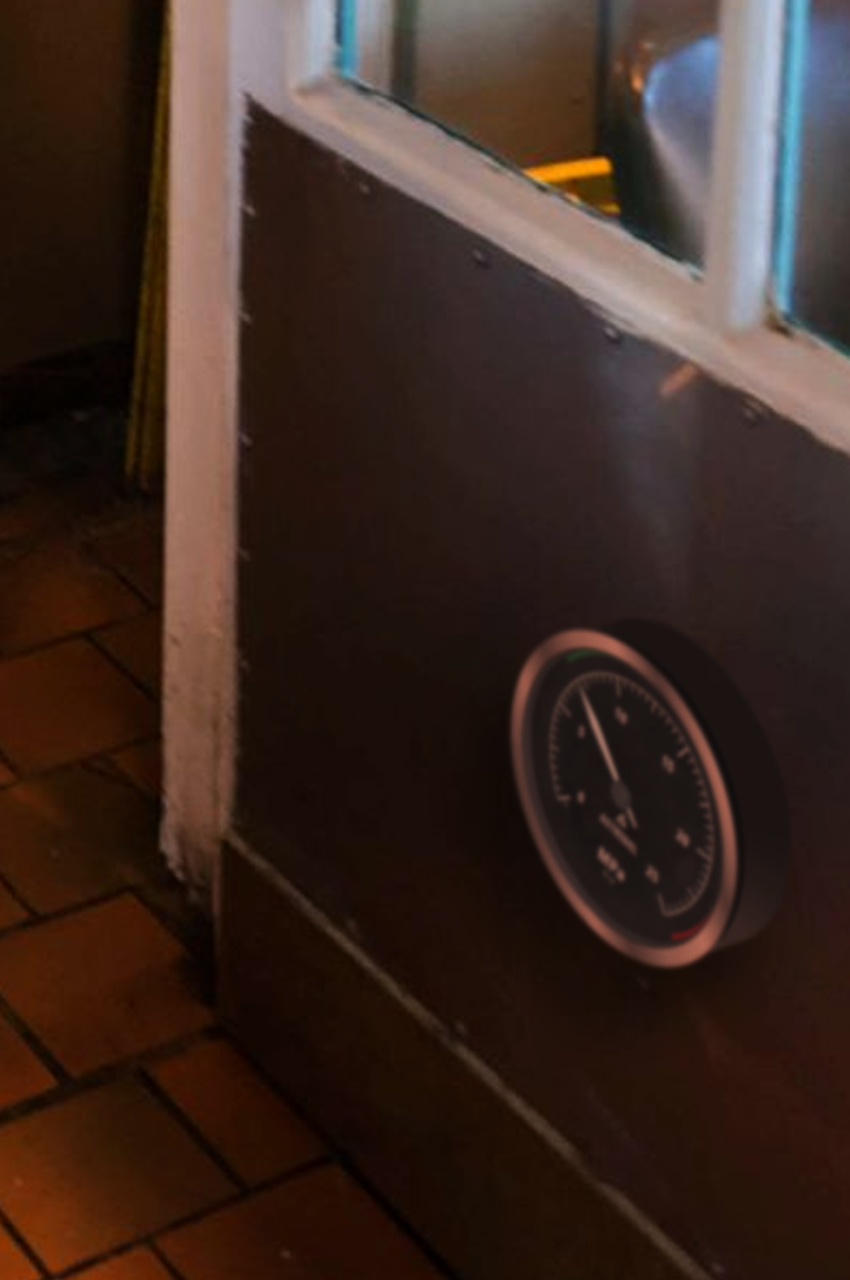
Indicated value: 7.5 MPa
